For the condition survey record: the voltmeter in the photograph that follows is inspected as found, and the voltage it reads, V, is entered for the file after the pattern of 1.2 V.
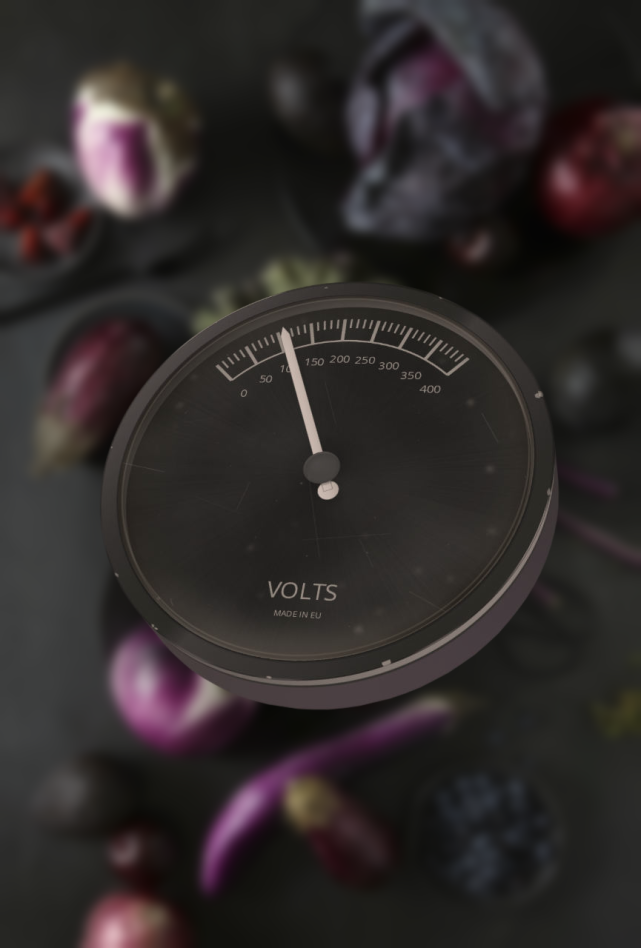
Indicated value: 110 V
